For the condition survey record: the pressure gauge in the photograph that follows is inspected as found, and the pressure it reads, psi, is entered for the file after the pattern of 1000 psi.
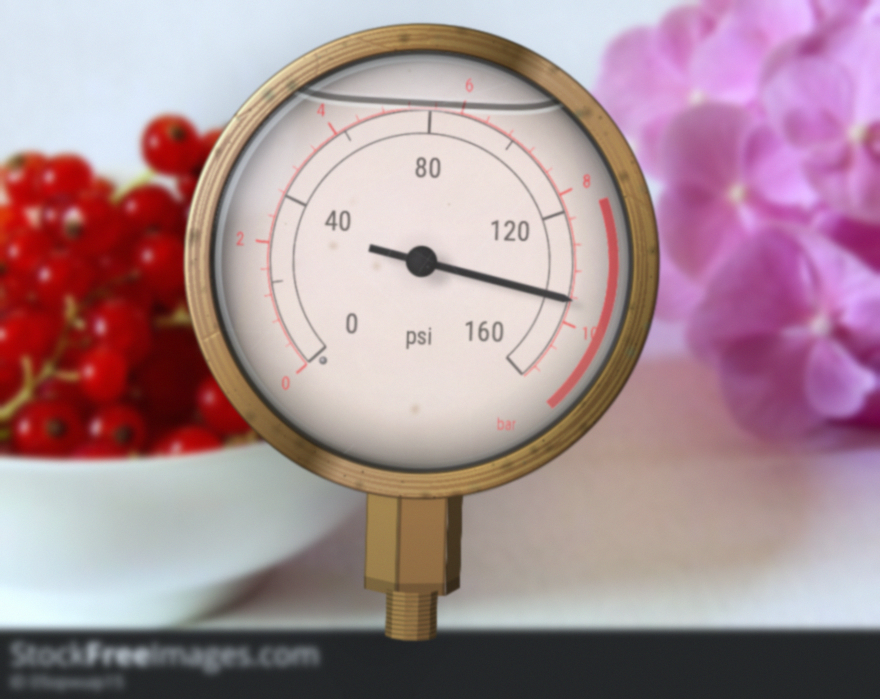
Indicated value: 140 psi
